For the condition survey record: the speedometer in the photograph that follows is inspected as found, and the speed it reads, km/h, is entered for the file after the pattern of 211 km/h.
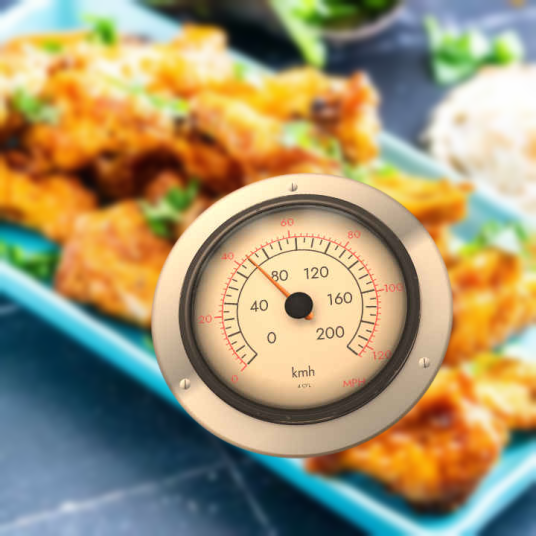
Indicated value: 70 km/h
